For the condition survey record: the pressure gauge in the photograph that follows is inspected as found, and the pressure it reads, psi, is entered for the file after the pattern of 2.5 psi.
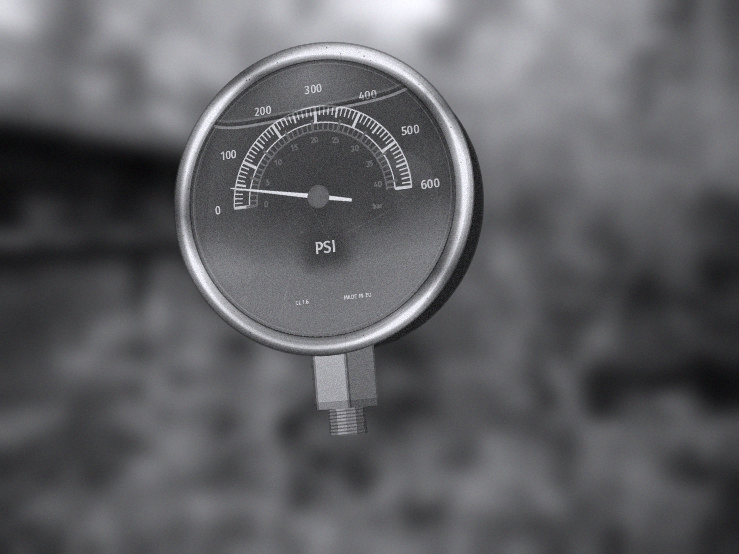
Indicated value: 40 psi
